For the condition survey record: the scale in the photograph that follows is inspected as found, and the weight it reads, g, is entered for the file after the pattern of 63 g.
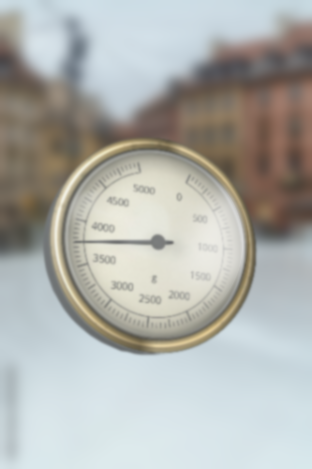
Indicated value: 3750 g
